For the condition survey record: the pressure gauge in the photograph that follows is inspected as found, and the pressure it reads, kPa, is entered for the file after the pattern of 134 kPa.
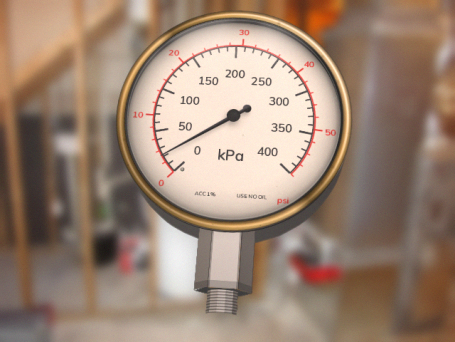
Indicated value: 20 kPa
